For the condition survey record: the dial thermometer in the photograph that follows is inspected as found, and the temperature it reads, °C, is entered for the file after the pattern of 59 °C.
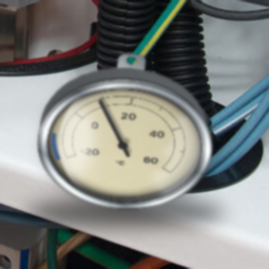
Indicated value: 10 °C
